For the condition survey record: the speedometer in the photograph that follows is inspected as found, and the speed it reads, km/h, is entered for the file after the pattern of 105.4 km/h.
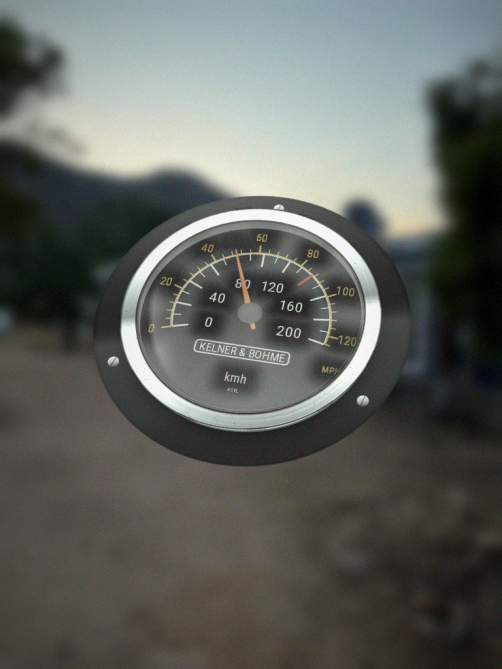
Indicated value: 80 km/h
